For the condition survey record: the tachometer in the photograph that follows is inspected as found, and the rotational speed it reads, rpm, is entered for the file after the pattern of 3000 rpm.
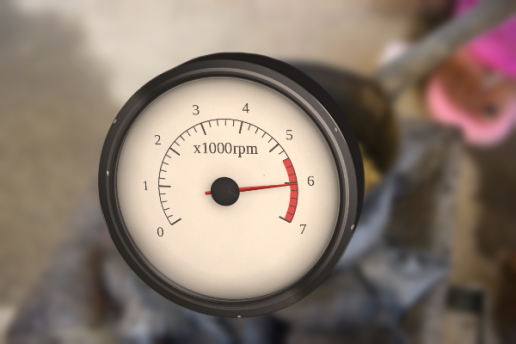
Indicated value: 6000 rpm
